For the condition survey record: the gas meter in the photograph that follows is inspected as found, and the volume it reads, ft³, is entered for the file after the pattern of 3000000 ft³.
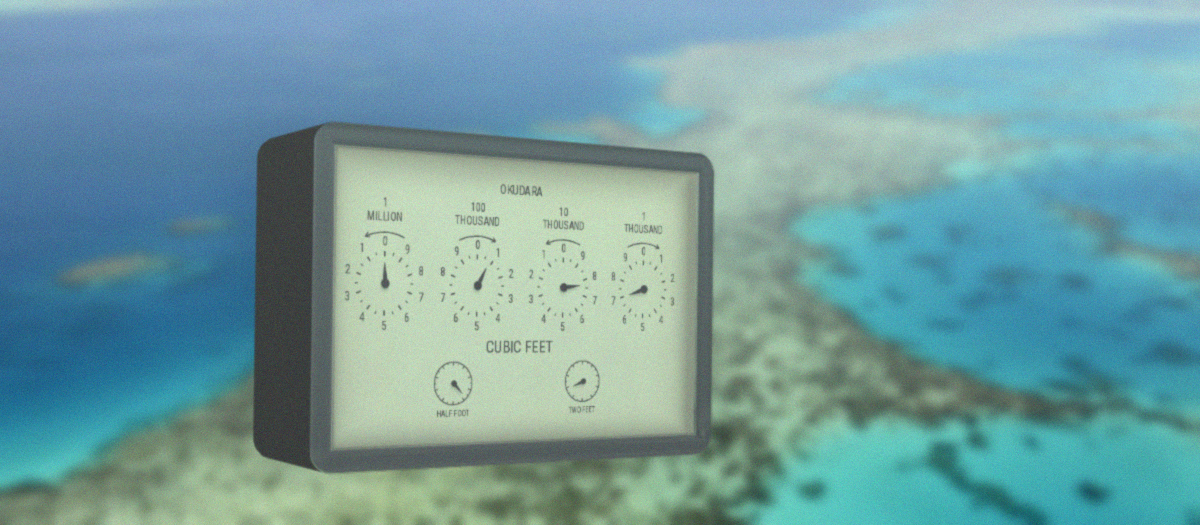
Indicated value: 7700 ft³
